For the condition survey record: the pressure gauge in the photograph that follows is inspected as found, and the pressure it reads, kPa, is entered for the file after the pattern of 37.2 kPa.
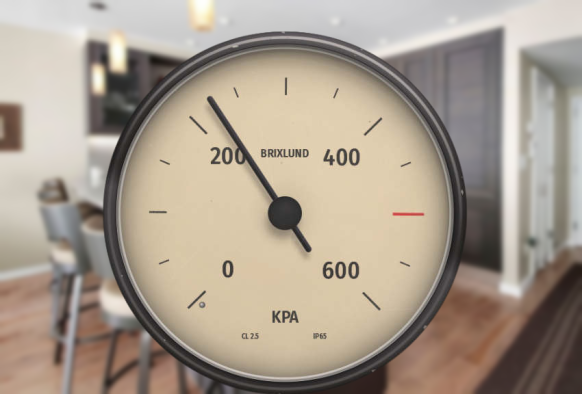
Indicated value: 225 kPa
